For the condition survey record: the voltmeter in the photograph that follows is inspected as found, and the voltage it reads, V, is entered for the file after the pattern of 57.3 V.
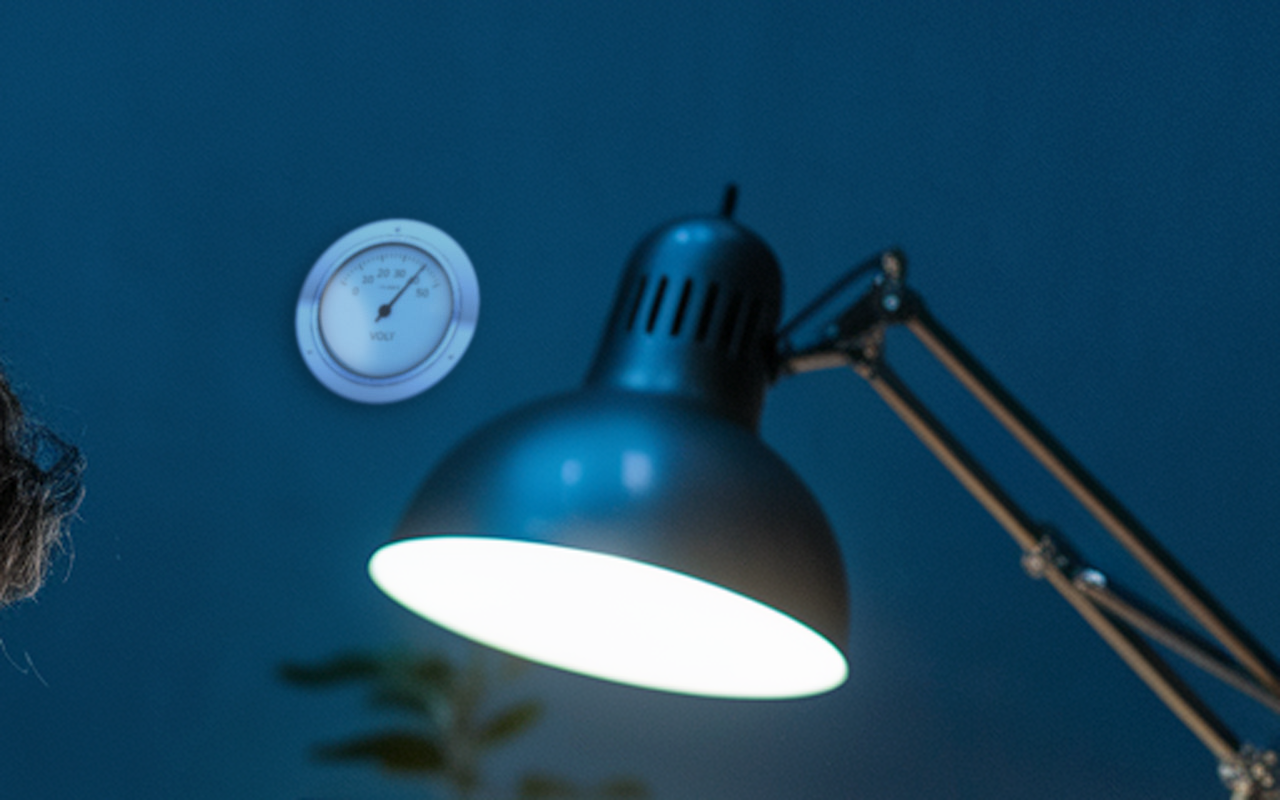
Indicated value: 40 V
